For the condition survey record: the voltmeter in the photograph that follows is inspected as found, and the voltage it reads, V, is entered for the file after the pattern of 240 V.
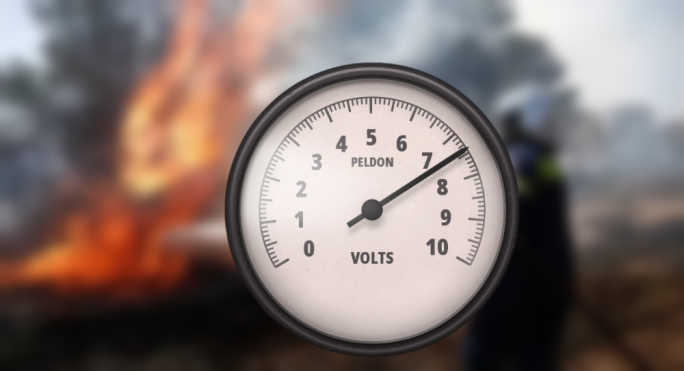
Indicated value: 7.4 V
